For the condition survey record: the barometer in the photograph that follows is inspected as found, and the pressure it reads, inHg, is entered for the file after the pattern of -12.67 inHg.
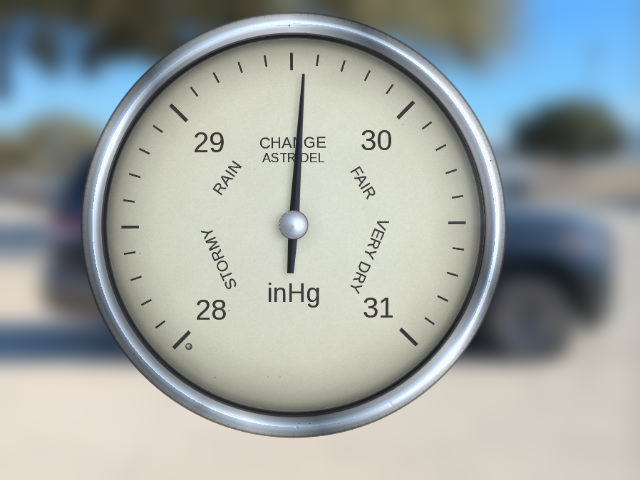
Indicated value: 29.55 inHg
